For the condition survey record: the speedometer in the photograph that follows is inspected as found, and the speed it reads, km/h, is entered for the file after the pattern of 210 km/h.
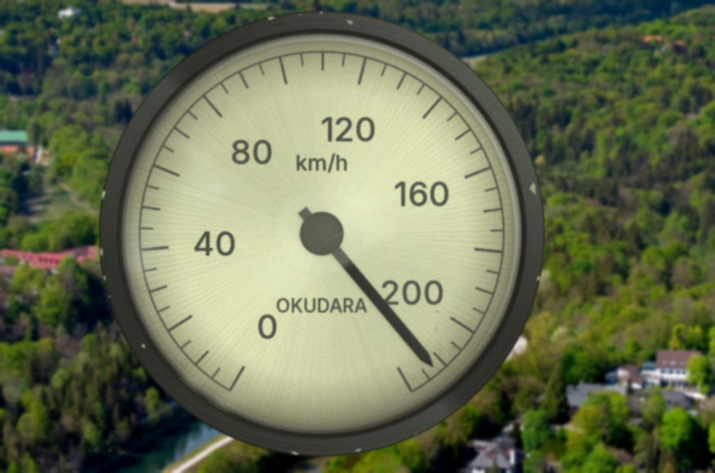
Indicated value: 212.5 km/h
